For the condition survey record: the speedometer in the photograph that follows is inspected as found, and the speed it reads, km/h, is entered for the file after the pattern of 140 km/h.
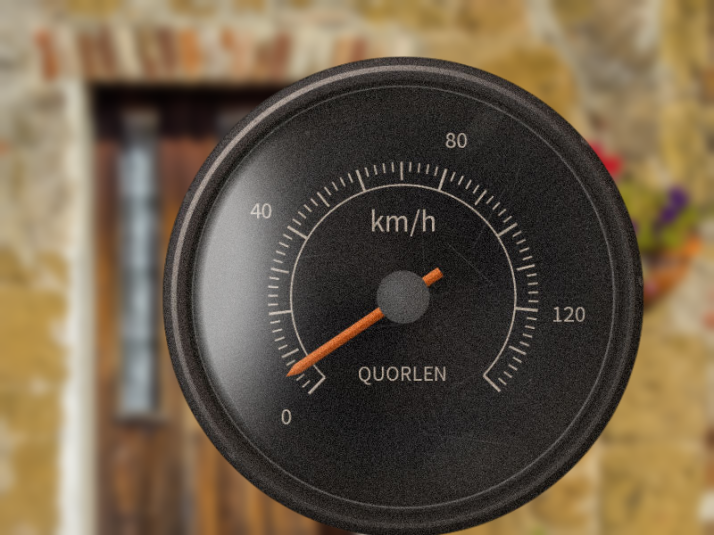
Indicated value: 6 km/h
